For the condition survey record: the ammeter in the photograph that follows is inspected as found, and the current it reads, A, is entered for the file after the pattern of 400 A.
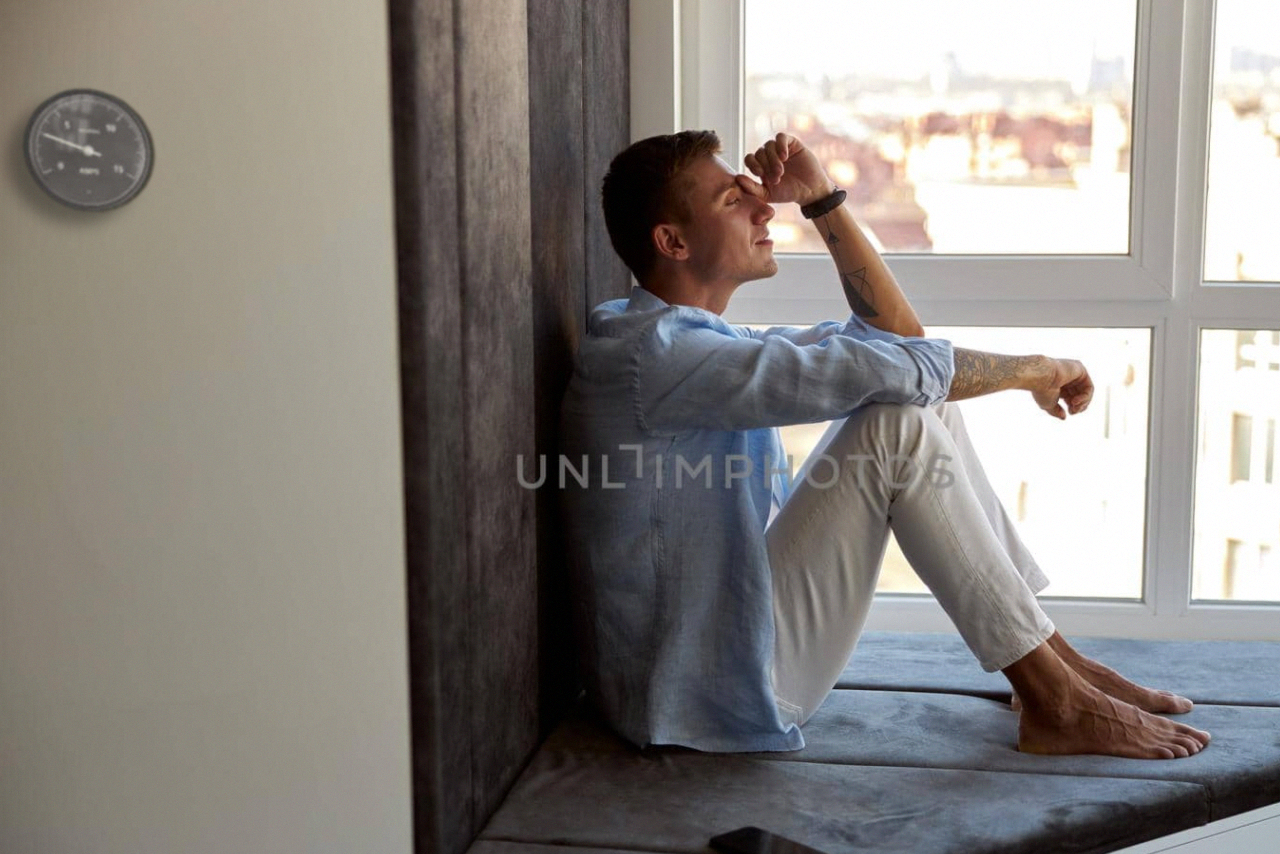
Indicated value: 3 A
